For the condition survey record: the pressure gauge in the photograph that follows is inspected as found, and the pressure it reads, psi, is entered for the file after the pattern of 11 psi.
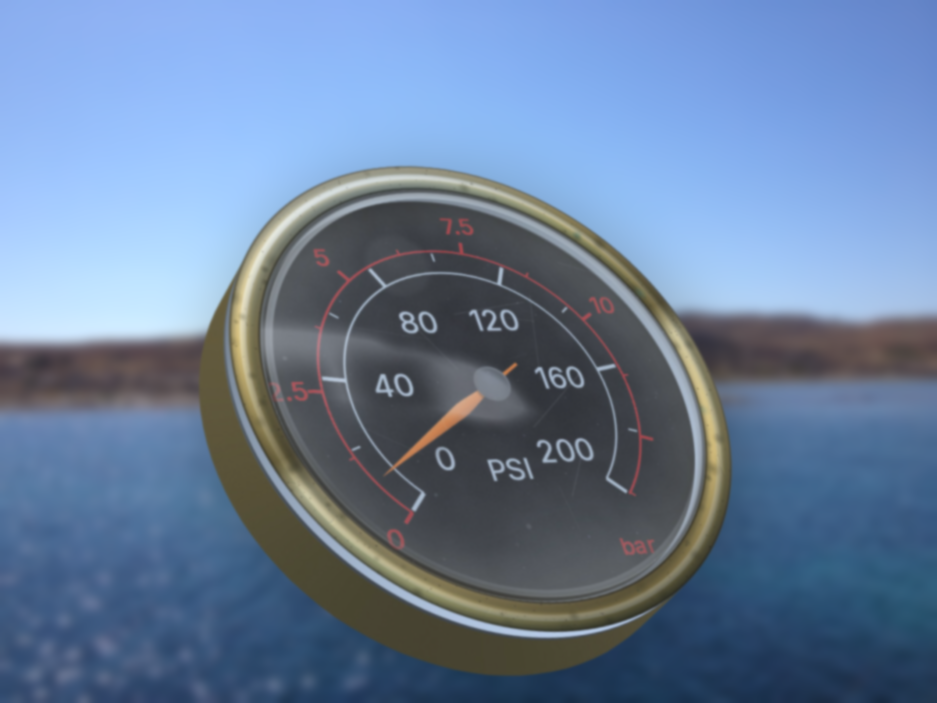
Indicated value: 10 psi
